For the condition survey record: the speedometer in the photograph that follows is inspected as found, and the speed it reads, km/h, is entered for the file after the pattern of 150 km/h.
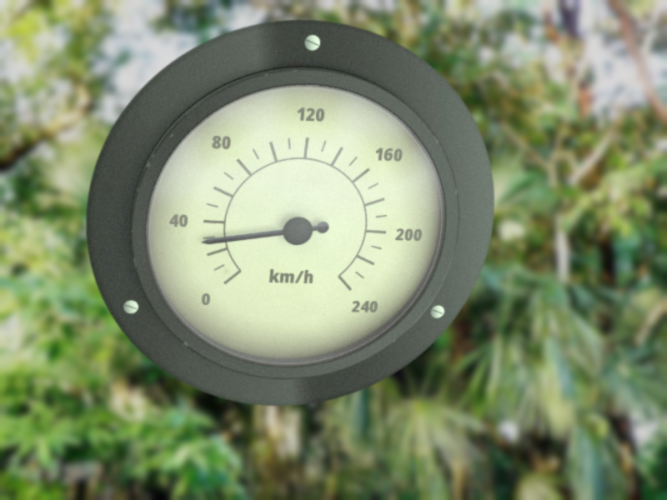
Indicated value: 30 km/h
